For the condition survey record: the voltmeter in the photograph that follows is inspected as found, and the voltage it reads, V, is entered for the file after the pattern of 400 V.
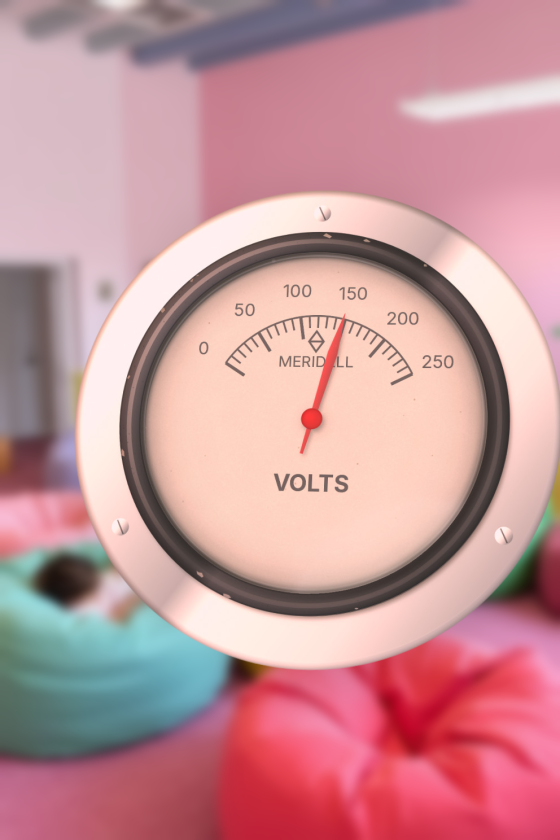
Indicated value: 150 V
